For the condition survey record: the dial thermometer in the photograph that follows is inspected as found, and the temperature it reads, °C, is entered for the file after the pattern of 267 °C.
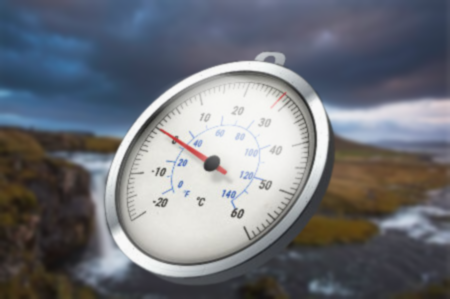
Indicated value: 0 °C
